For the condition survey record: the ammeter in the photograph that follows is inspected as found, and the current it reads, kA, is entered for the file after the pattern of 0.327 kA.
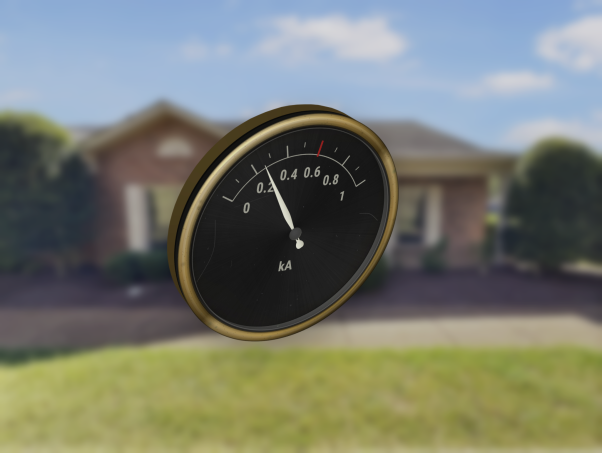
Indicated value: 0.25 kA
